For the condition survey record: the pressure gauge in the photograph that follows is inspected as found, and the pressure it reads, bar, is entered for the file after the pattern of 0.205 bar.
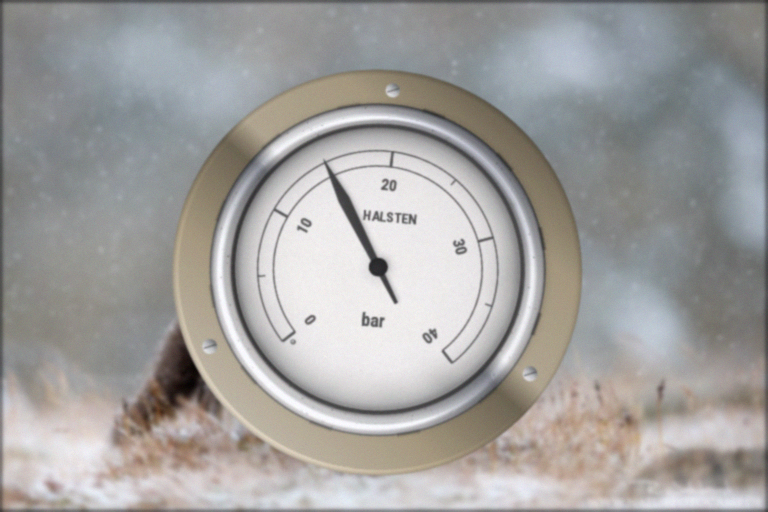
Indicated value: 15 bar
